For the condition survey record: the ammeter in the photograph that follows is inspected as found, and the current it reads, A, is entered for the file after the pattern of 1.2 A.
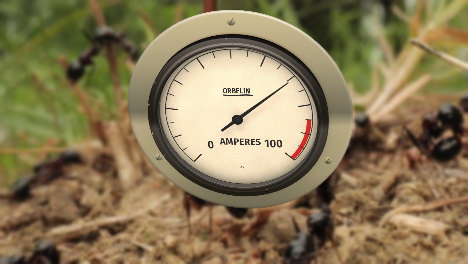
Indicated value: 70 A
